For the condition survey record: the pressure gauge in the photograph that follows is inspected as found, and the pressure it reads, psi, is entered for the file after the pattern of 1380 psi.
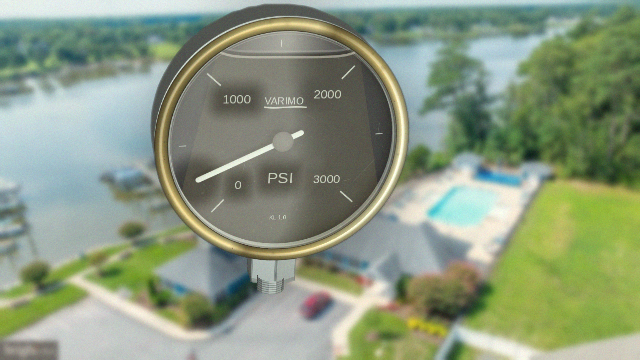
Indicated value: 250 psi
